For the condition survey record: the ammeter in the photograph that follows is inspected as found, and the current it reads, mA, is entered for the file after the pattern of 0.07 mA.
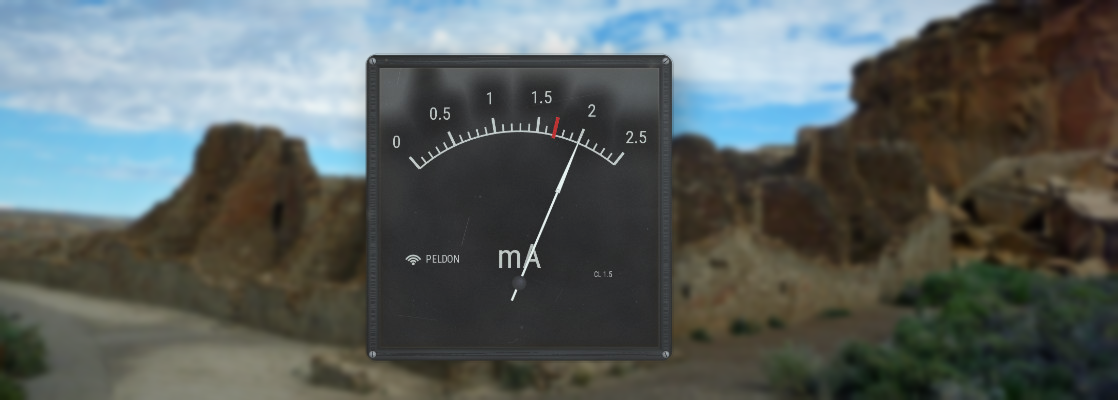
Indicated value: 2 mA
